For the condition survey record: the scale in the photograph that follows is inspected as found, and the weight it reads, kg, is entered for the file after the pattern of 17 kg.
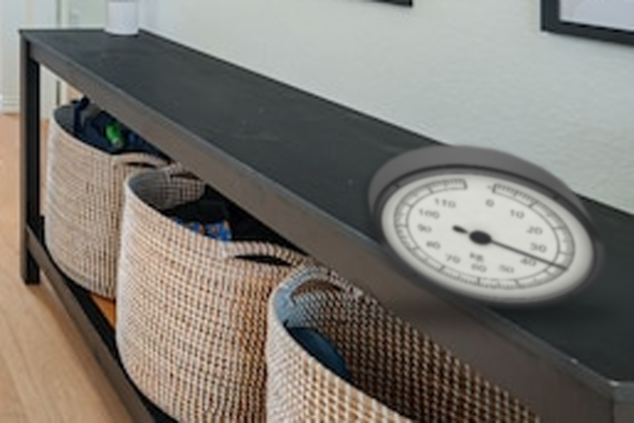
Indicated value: 35 kg
